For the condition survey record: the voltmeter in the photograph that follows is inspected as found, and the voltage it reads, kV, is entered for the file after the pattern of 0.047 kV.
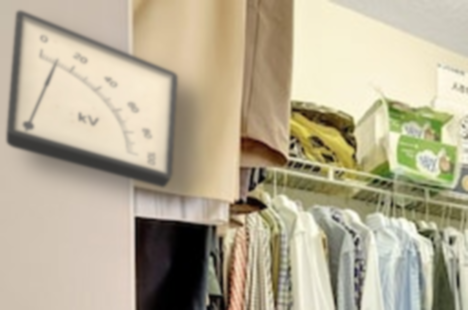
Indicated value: 10 kV
